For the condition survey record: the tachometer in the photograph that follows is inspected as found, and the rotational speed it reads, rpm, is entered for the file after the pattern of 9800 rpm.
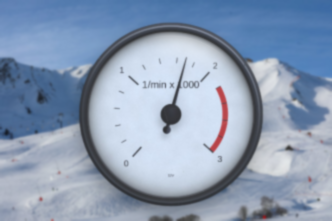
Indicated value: 1700 rpm
